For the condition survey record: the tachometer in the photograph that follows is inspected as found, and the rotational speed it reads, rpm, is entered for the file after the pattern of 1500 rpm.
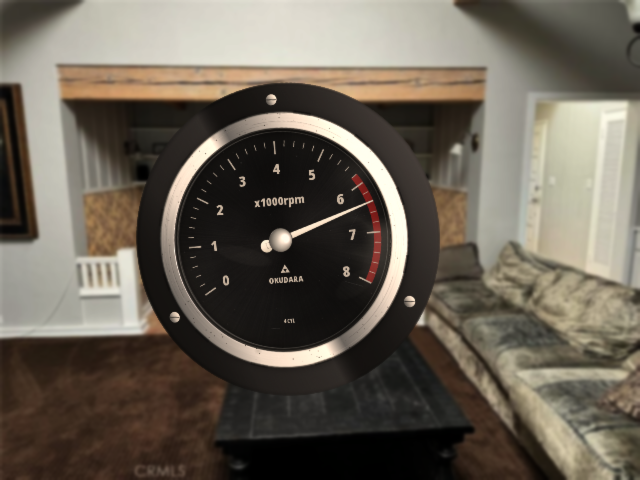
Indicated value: 6400 rpm
